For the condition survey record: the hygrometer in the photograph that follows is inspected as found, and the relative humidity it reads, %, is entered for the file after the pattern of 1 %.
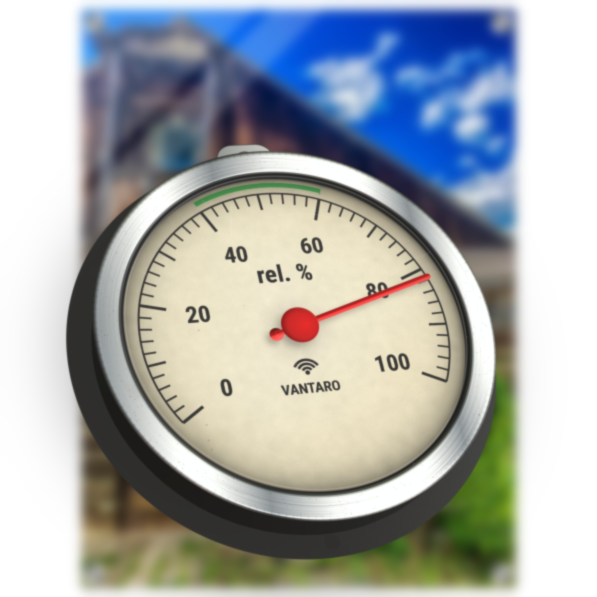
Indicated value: 82 %
